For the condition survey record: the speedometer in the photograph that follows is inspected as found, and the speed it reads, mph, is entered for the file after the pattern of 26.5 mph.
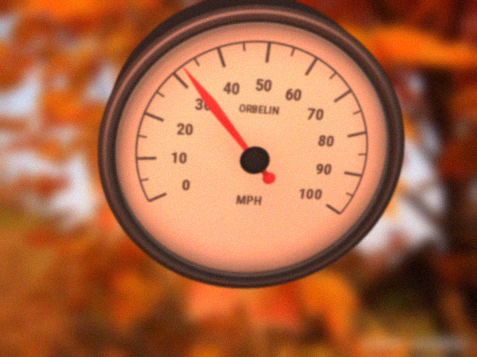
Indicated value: 32.5 mph
